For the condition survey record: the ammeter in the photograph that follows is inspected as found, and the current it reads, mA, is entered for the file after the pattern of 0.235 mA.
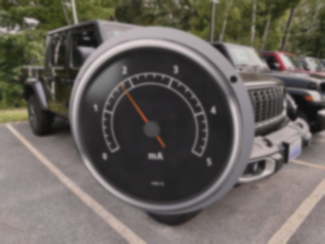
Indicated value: 1.8 mA
